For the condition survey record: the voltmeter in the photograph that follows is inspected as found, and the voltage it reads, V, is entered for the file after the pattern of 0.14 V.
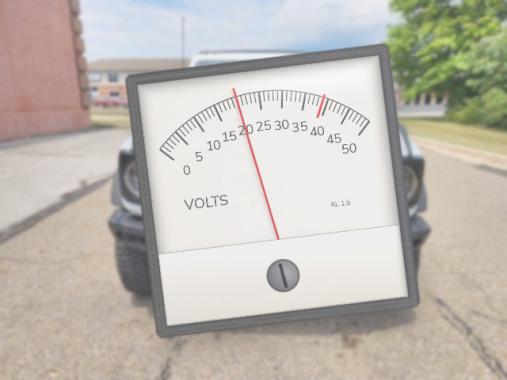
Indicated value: 20 V
